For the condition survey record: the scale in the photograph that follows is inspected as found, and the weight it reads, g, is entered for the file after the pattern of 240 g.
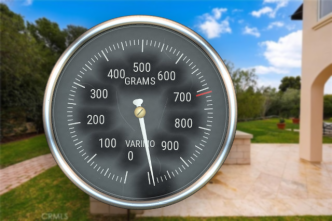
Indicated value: 990 g
